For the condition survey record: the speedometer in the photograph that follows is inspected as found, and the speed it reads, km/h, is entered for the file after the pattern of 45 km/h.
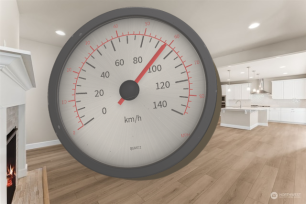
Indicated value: 95 km/h
